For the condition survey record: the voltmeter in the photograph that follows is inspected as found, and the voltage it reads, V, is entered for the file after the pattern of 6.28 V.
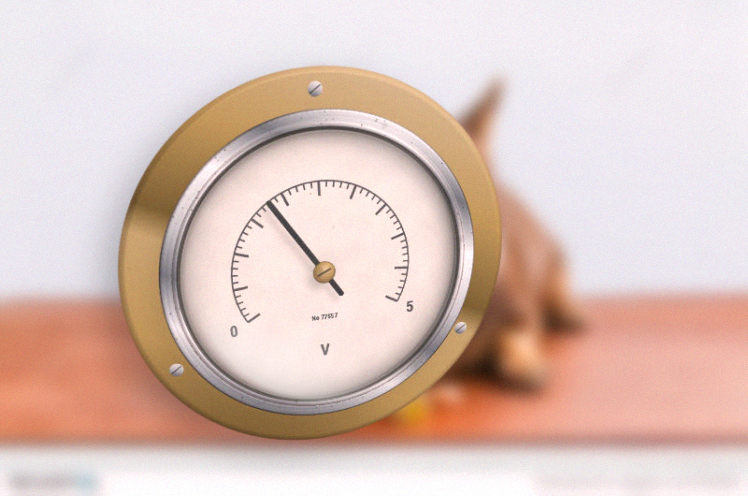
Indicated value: 1.8 V
